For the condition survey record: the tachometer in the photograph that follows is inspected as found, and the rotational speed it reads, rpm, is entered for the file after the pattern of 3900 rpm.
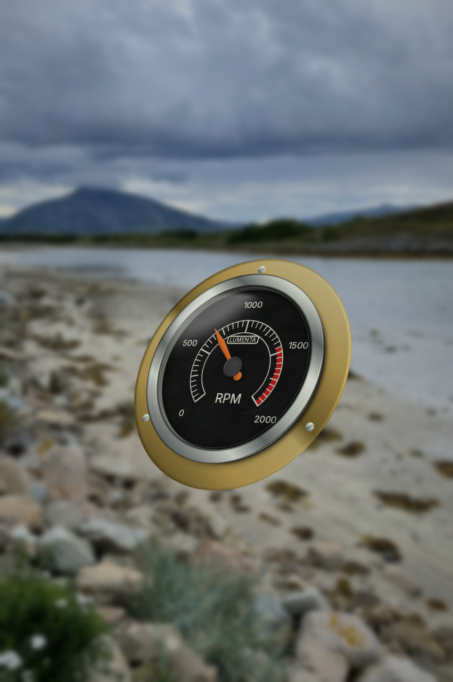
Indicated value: 700 rpm
